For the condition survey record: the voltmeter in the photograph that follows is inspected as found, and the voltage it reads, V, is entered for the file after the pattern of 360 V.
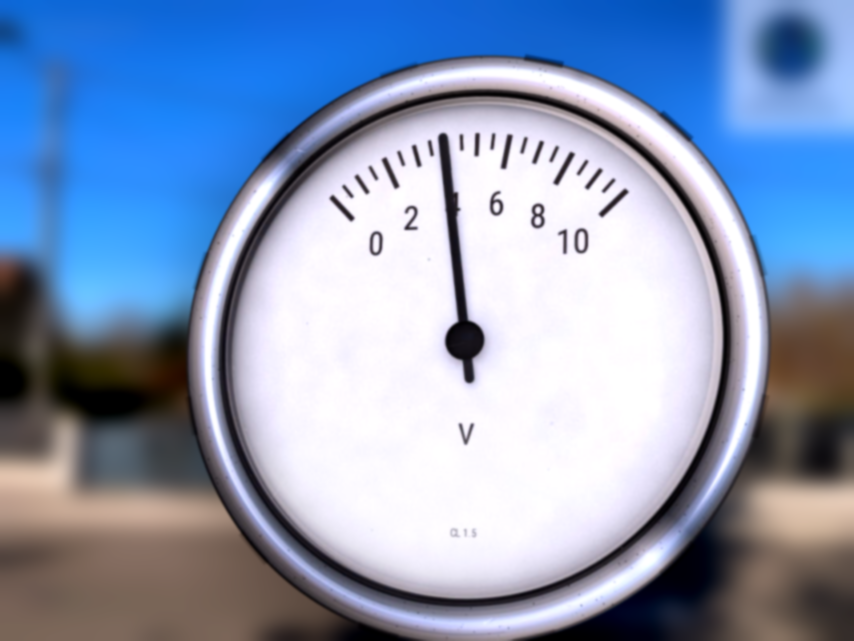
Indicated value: 4 V
